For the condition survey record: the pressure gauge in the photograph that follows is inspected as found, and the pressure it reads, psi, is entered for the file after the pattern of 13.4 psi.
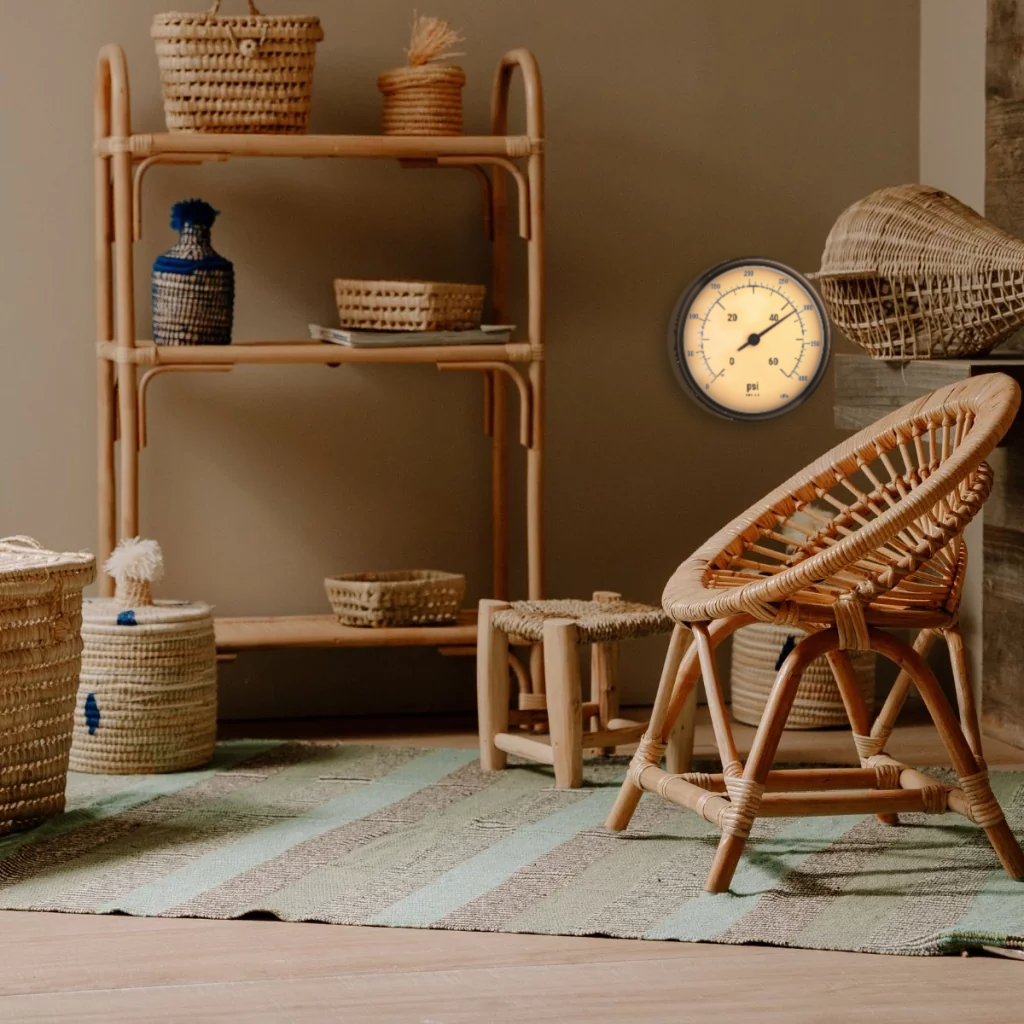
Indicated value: 42.5 psi
